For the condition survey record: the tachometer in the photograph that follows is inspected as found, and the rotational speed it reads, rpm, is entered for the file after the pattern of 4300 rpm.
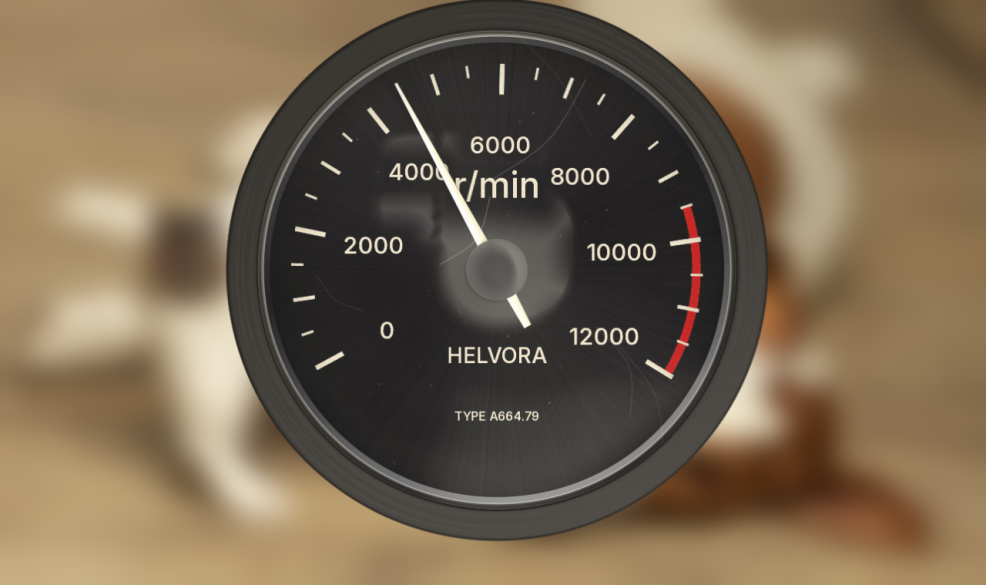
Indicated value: 4500 rpm
